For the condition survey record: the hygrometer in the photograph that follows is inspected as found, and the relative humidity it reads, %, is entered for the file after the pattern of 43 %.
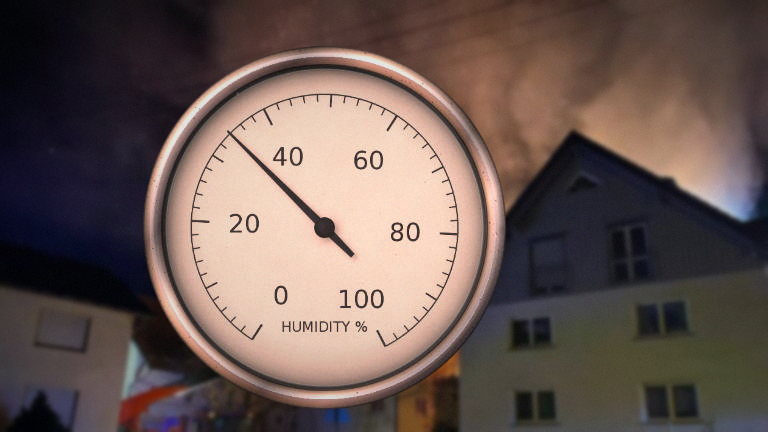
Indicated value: 34 %
